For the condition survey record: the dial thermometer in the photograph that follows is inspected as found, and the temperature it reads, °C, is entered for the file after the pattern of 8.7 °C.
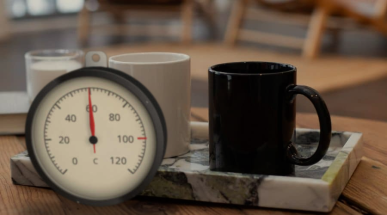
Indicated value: 60 °C
